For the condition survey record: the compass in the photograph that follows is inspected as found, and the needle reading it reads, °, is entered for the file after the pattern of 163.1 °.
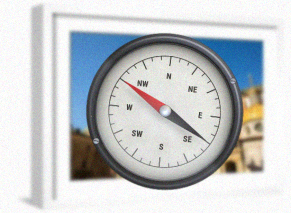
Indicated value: 300 °
